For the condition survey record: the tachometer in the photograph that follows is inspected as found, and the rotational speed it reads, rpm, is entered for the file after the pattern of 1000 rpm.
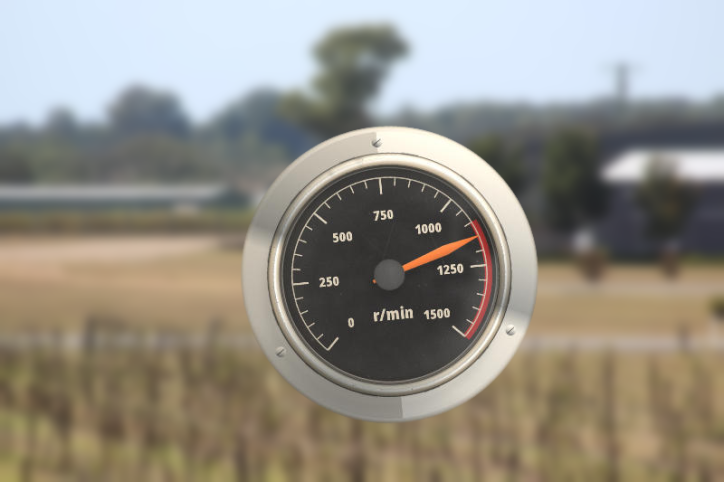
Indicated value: 1150 rpm
